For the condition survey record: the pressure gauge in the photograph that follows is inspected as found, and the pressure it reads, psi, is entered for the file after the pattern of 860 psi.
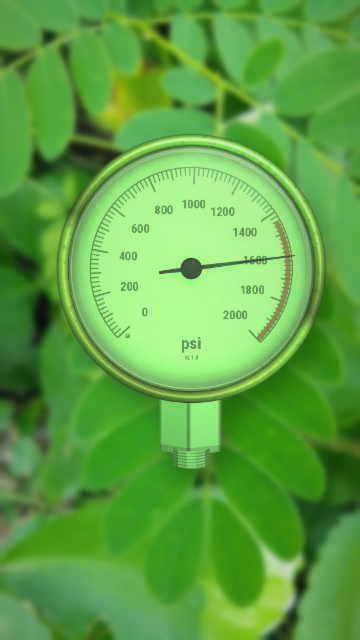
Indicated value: 1600 psi
